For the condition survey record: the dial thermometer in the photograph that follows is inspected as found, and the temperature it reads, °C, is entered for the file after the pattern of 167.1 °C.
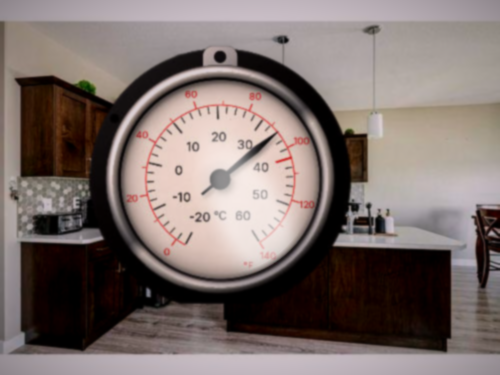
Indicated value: 34 °C
